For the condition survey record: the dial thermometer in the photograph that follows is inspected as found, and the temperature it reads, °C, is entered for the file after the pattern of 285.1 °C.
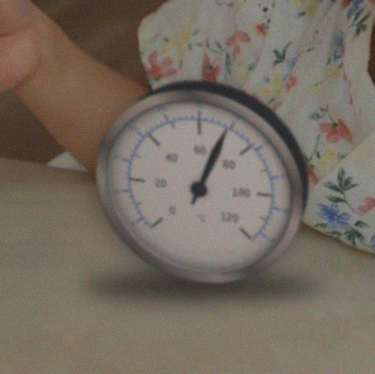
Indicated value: 70 °C
